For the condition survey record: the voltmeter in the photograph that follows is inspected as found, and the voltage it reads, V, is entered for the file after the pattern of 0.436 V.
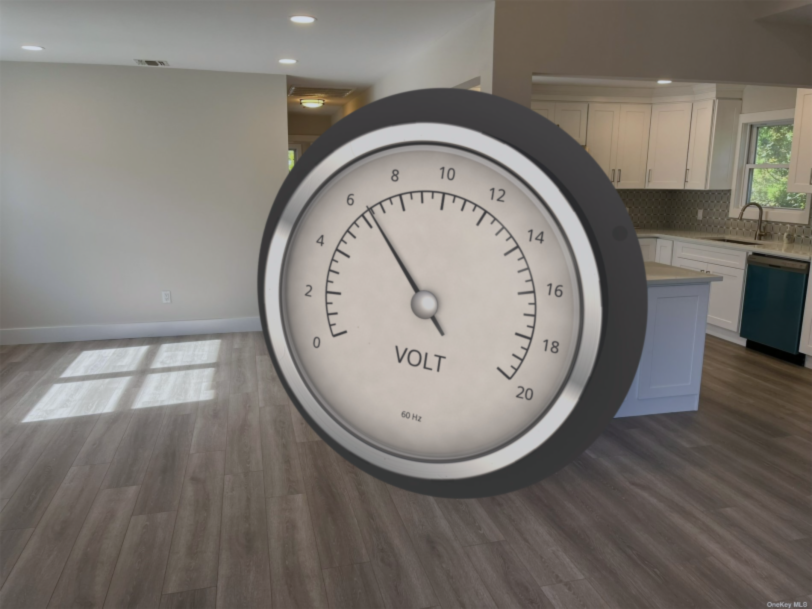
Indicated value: 6.5 V
